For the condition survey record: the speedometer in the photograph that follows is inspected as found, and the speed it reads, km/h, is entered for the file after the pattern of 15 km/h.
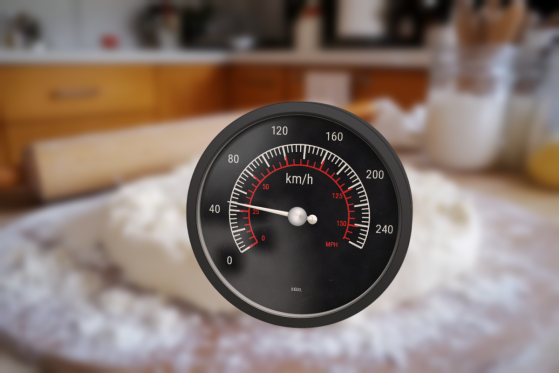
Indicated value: 48 km/h
